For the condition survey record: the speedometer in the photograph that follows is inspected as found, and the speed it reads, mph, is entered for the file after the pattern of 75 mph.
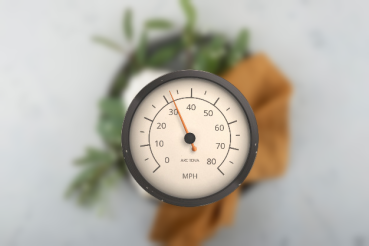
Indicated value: 32.5 mph
